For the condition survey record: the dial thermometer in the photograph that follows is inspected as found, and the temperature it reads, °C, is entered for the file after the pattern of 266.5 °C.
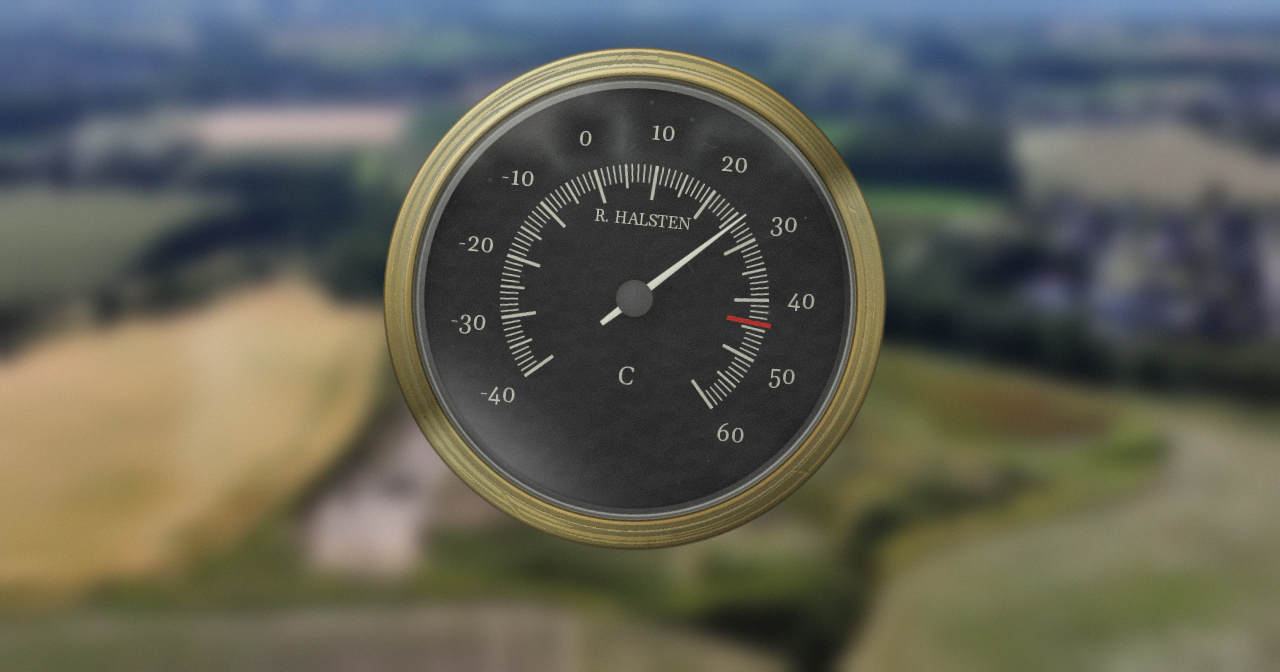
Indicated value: 26 °C
